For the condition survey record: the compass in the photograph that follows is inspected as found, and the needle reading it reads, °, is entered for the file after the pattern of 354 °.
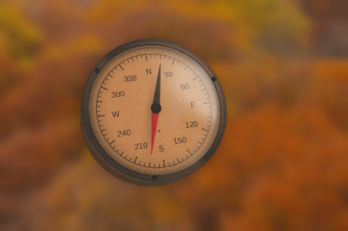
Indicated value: 195 °
